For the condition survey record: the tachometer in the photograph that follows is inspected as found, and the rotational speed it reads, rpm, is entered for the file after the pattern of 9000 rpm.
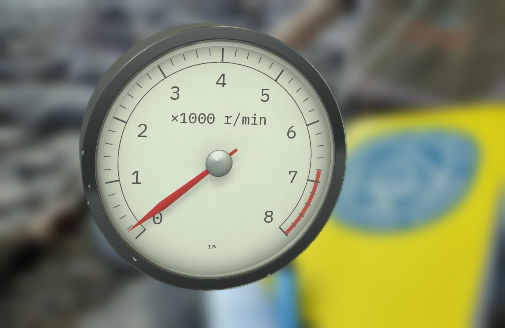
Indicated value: 200 rpm
